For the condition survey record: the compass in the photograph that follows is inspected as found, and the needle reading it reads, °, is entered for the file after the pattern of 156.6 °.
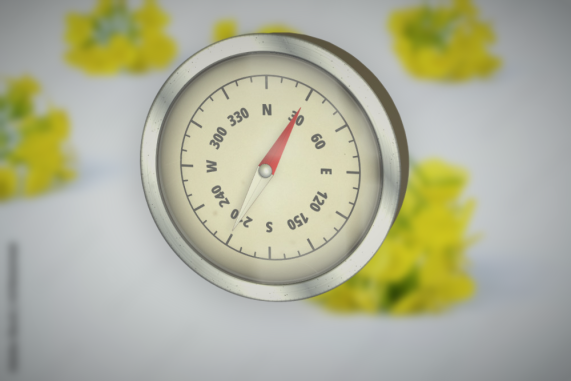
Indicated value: 30 °
